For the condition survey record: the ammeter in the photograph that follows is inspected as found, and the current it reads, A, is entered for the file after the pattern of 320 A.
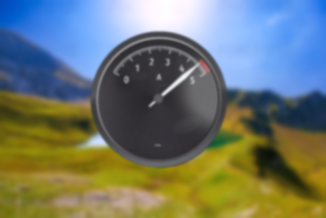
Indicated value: 4.5 A
